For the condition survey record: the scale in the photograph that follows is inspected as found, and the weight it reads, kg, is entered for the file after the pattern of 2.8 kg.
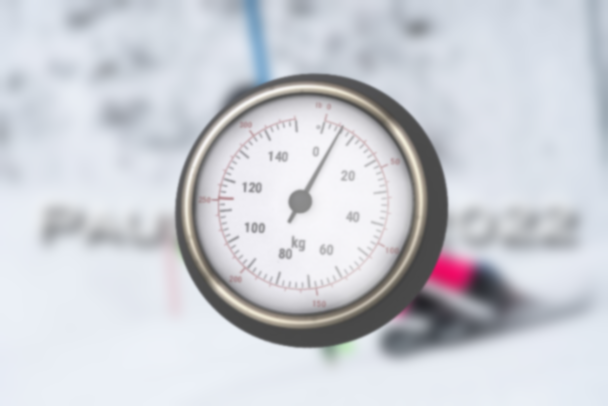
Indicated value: 6 kg
